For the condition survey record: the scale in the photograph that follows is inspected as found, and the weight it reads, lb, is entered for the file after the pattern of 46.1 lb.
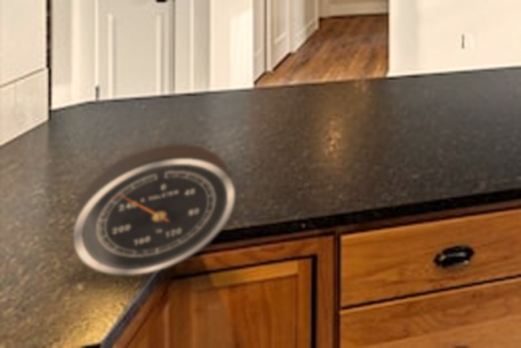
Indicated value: 250 lb
